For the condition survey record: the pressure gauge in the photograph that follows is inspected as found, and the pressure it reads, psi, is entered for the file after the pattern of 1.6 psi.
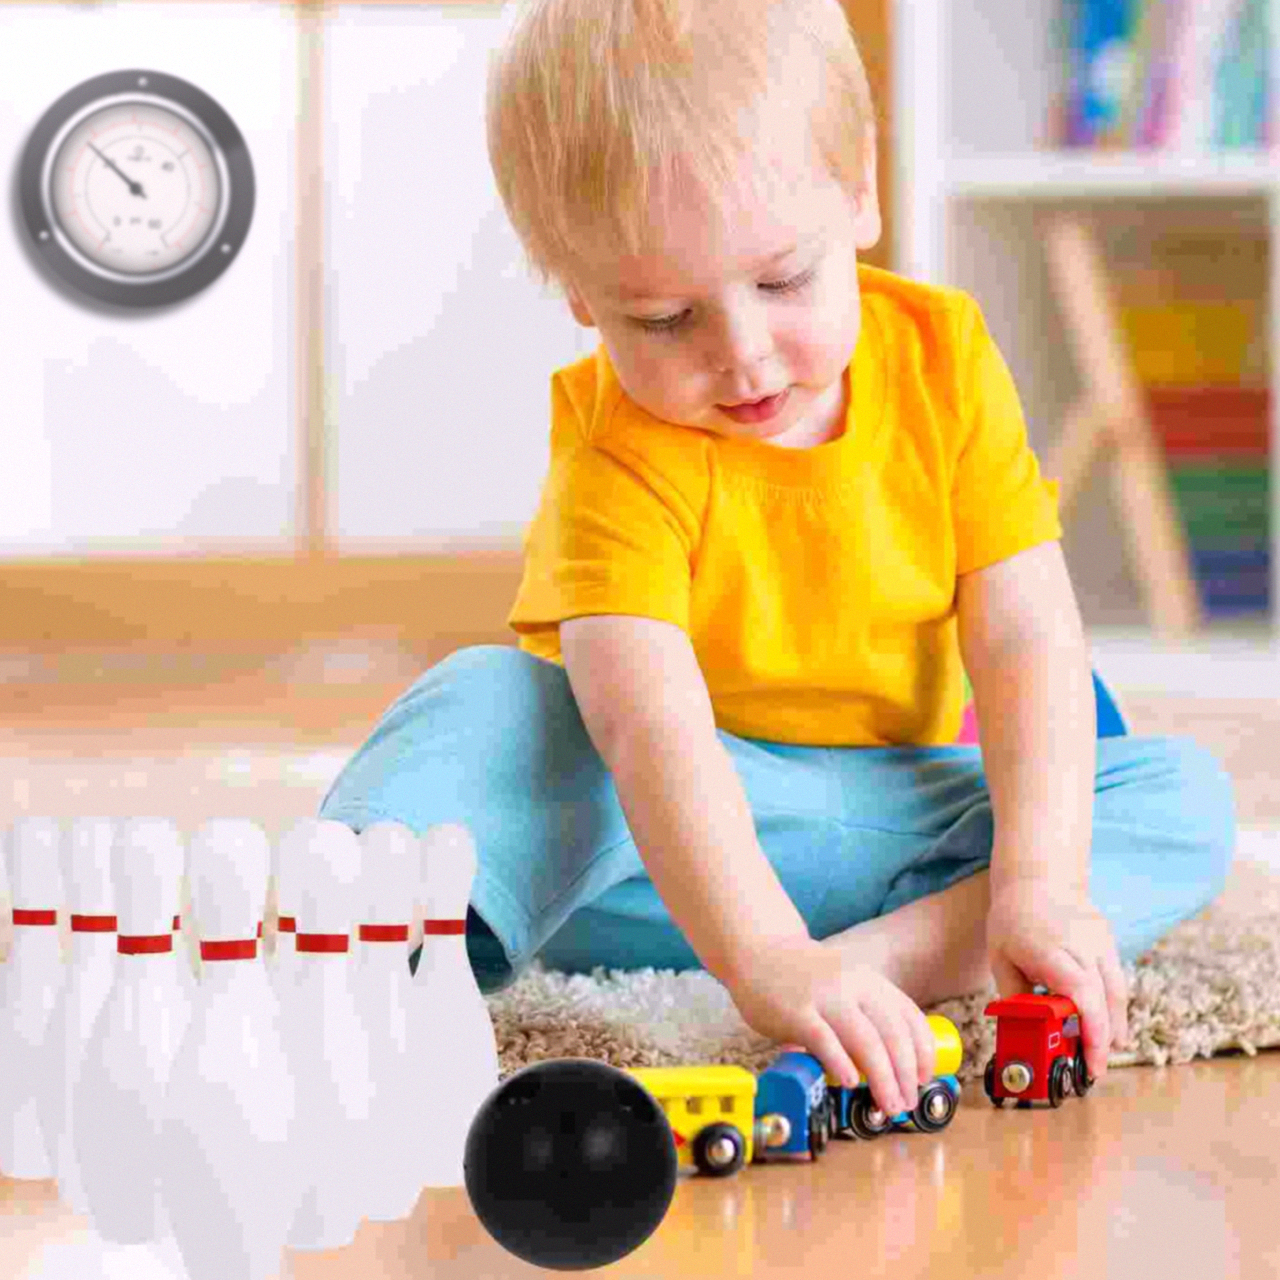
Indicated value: 20 psi
